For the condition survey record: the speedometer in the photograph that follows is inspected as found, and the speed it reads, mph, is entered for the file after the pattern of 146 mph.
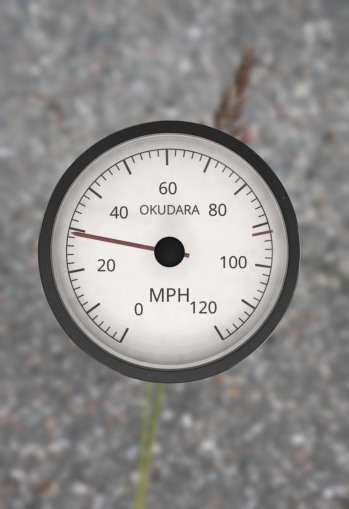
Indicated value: 29 mph
